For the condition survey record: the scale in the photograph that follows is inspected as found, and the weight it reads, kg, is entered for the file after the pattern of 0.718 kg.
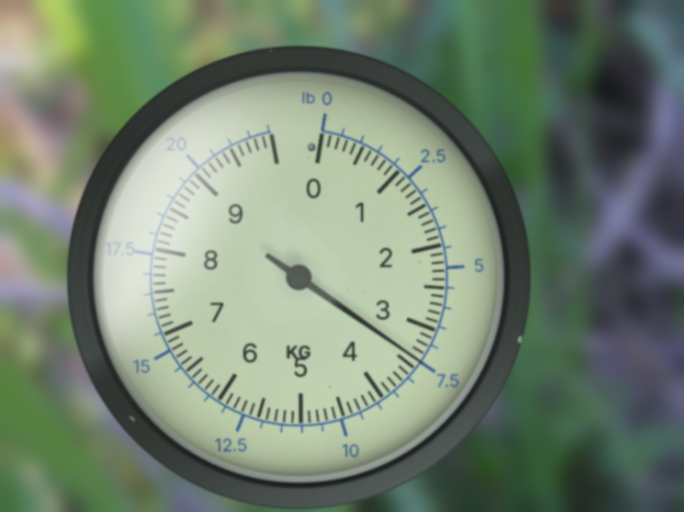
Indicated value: 3.4 kg
